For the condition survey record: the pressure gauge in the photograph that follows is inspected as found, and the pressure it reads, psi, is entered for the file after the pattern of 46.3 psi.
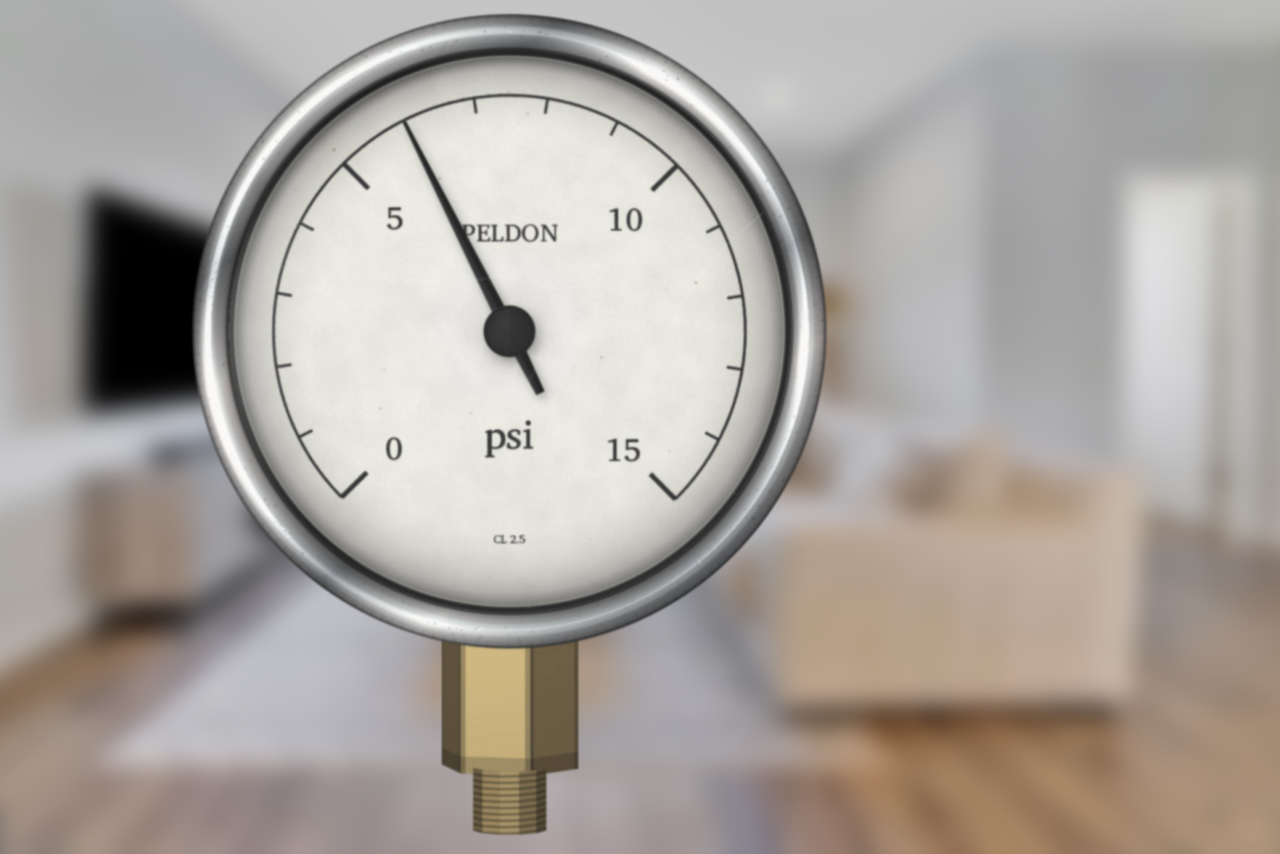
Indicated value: 6 psi
